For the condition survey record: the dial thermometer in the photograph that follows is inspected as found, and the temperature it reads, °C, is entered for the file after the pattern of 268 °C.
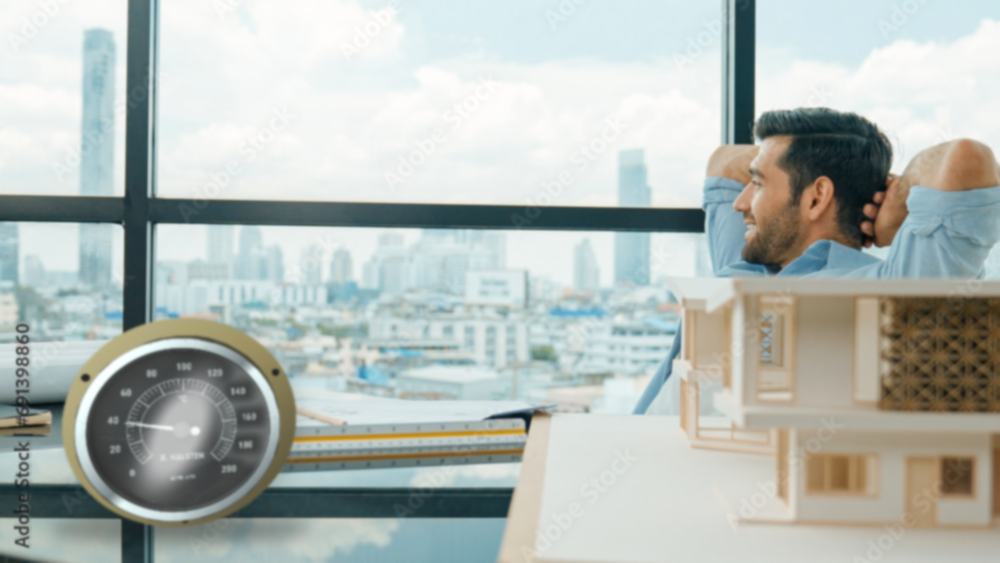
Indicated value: 40 °C
